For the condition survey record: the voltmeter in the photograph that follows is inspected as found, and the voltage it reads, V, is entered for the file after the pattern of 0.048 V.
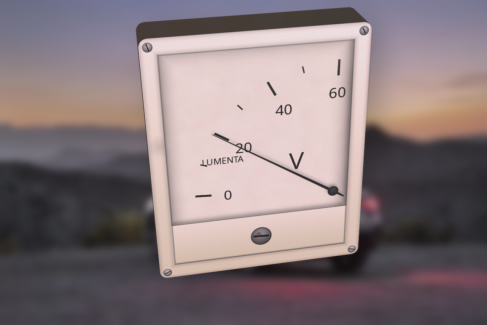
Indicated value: 20 V
